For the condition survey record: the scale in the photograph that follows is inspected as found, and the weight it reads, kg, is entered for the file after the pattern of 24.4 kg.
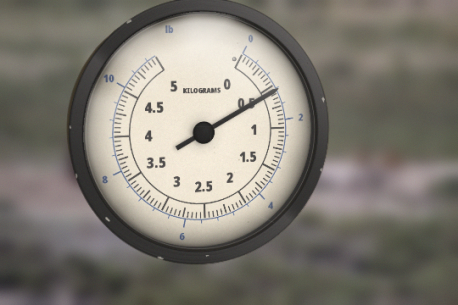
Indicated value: 0.55 kg
